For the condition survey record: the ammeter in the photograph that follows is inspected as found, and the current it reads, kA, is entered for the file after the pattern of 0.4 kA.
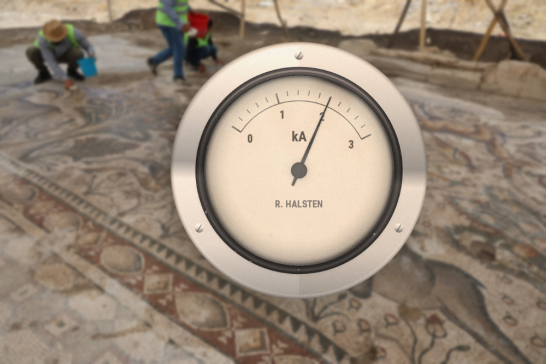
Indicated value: 2 kA
